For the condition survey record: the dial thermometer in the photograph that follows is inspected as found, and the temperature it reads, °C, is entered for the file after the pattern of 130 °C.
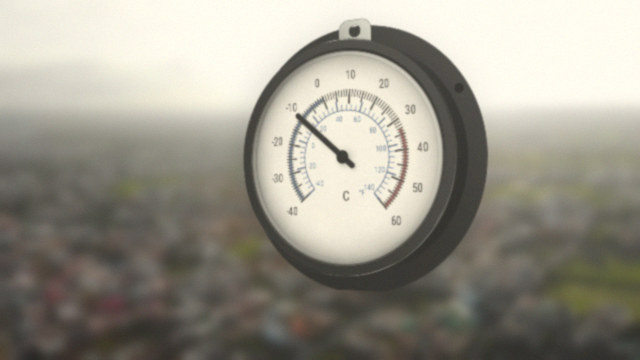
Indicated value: -10 °C
